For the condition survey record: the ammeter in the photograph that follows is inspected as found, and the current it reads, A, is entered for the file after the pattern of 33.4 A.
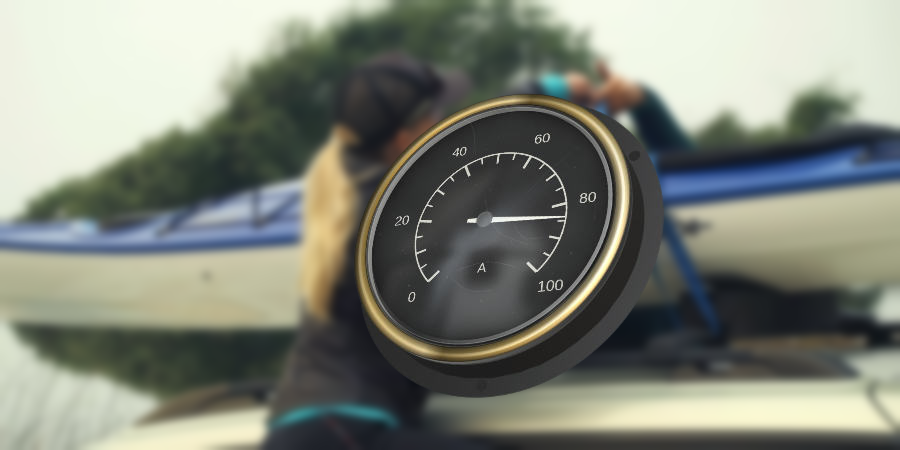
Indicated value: 85 A
